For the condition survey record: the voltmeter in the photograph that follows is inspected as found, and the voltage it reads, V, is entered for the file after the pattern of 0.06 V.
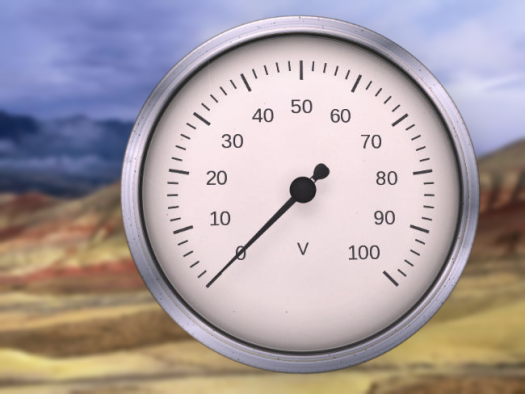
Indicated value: 0 V
